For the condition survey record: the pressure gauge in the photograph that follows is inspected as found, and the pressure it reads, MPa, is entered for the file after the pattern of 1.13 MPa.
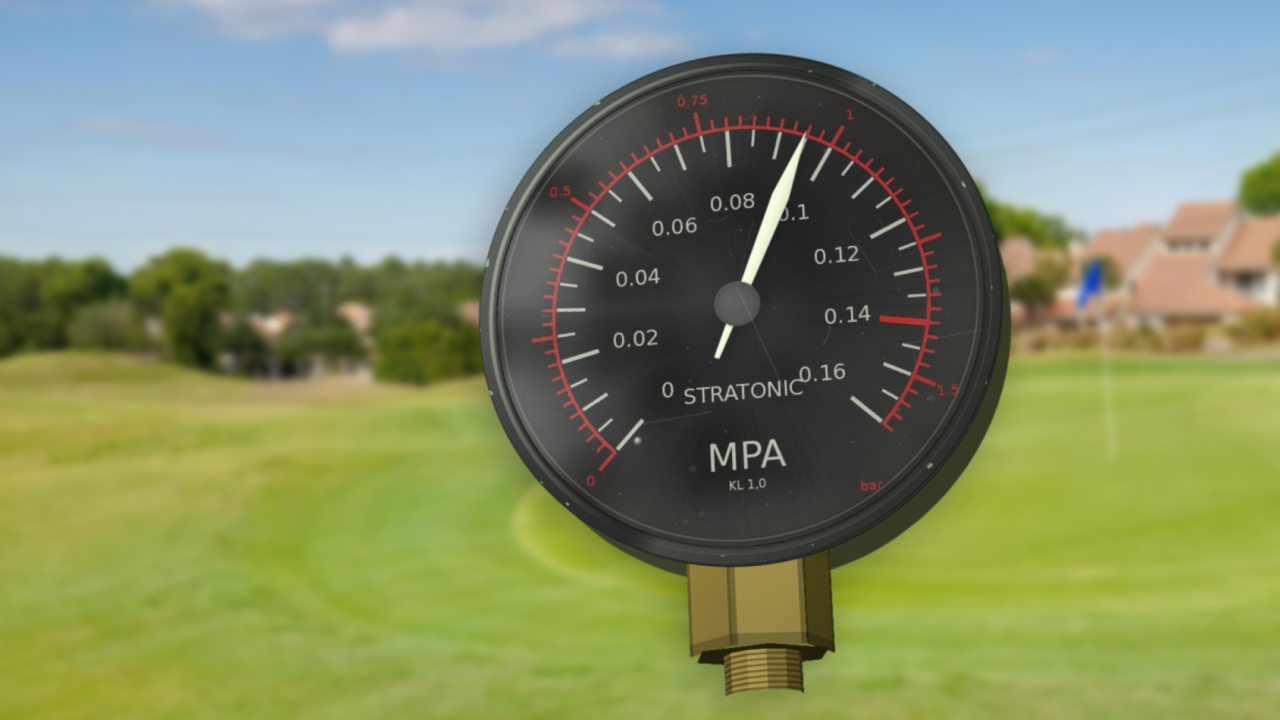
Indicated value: 0.095 MPa
